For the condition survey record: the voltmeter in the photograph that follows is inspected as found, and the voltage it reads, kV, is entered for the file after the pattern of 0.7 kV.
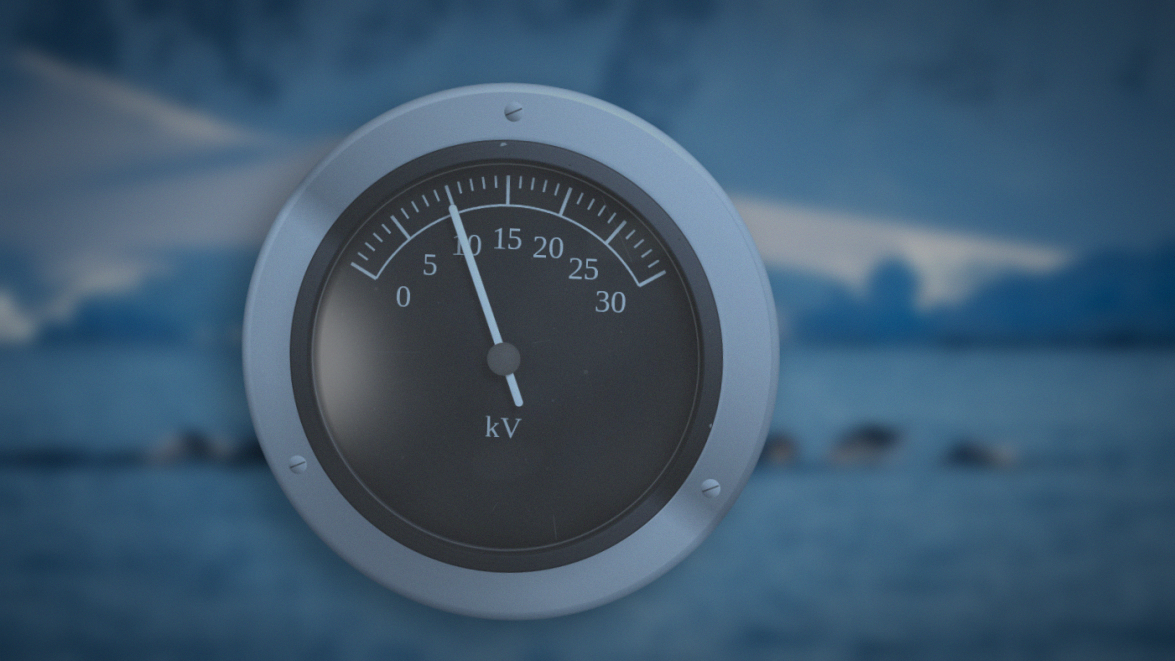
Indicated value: 10 kV
